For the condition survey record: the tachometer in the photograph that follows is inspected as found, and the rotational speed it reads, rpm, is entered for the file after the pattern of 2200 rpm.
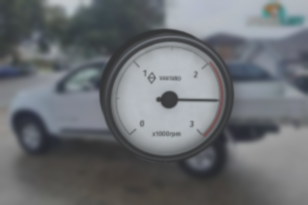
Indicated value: 2500 rpm
